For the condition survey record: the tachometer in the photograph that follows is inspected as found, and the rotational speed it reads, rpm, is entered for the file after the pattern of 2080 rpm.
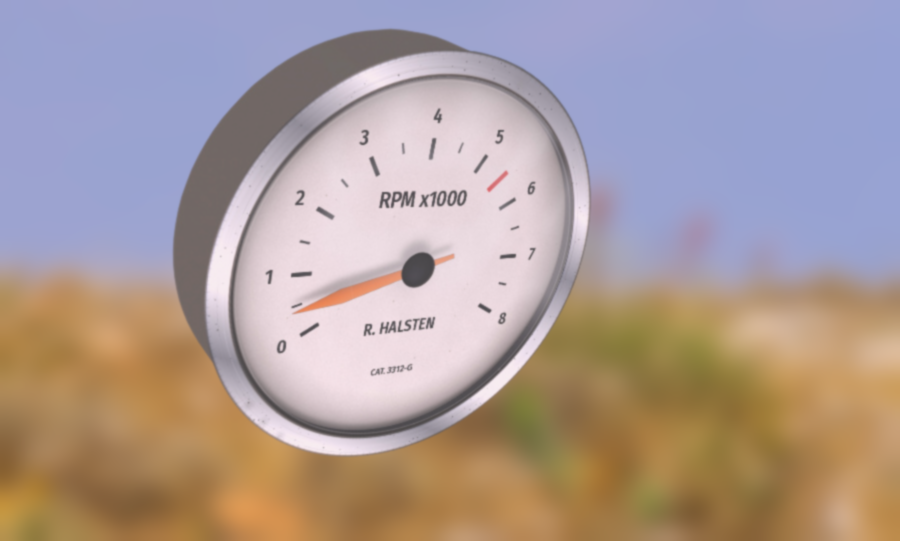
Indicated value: 500 rpm
